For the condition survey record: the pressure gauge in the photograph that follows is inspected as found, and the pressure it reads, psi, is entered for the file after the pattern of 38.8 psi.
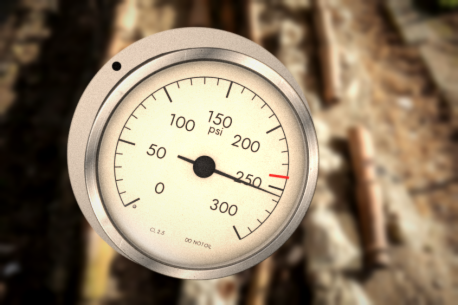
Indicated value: 255 psi
